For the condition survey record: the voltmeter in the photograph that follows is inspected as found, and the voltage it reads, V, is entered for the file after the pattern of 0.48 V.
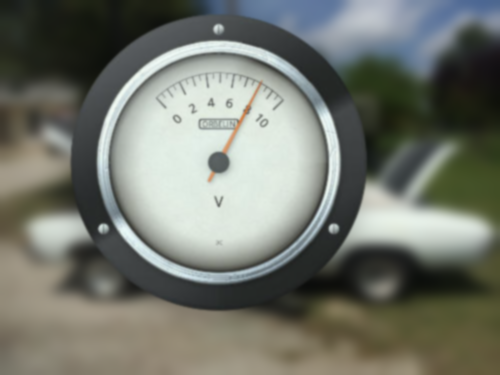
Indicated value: 8 V
